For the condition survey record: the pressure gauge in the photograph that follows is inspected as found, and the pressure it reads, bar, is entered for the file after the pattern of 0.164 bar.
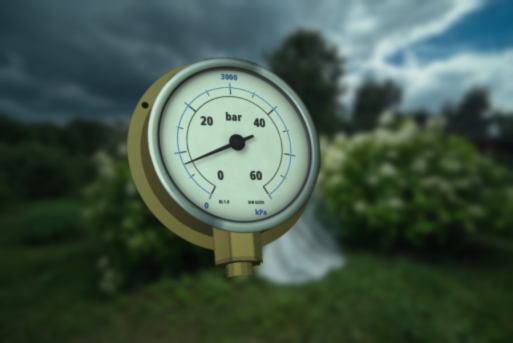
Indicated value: 7.5 bar
